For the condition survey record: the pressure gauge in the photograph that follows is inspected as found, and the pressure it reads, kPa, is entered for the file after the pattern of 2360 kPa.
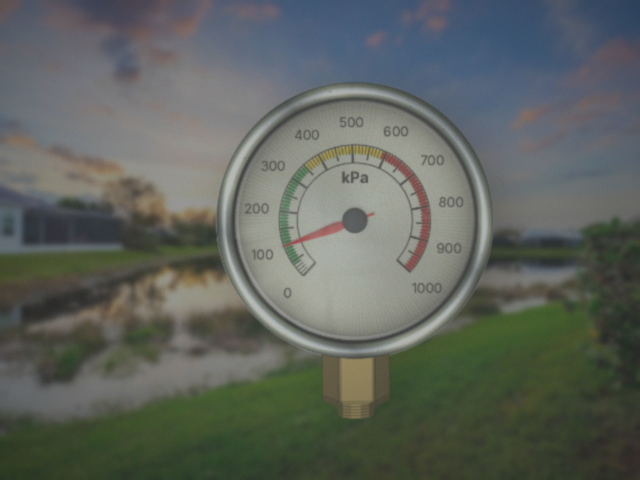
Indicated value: 100 kPa
